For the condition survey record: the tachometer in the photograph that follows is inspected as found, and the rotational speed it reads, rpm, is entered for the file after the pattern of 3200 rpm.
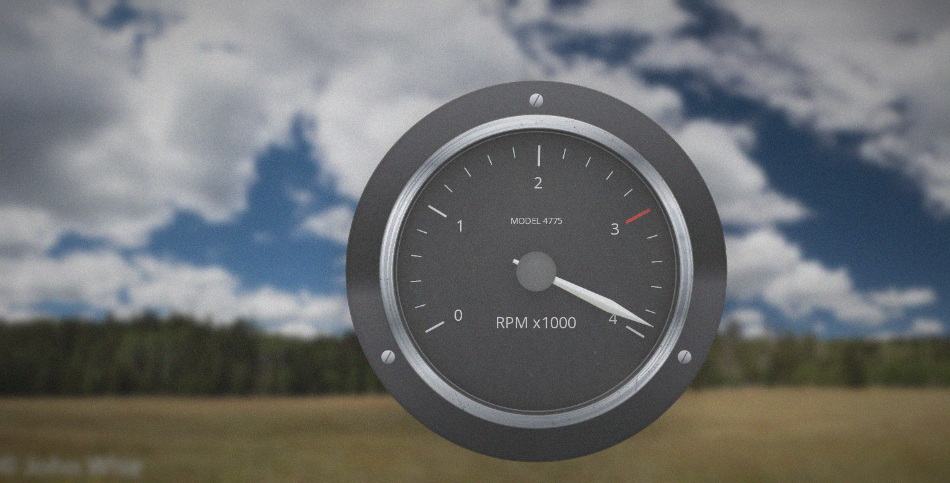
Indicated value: 3900 rpm
